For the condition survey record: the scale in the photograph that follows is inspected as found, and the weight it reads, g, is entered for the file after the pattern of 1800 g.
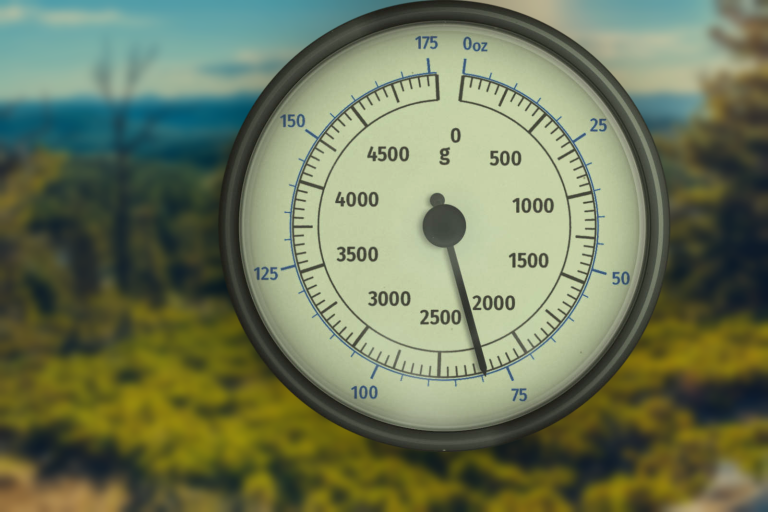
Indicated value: 2250 g
